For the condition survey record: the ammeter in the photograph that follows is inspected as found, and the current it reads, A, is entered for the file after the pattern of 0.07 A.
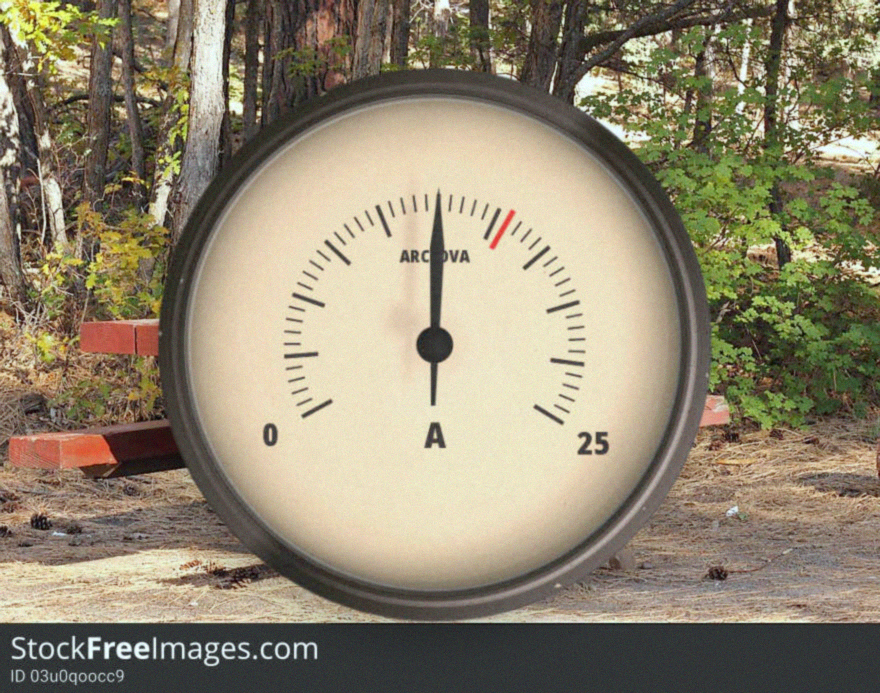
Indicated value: 12.5 A
